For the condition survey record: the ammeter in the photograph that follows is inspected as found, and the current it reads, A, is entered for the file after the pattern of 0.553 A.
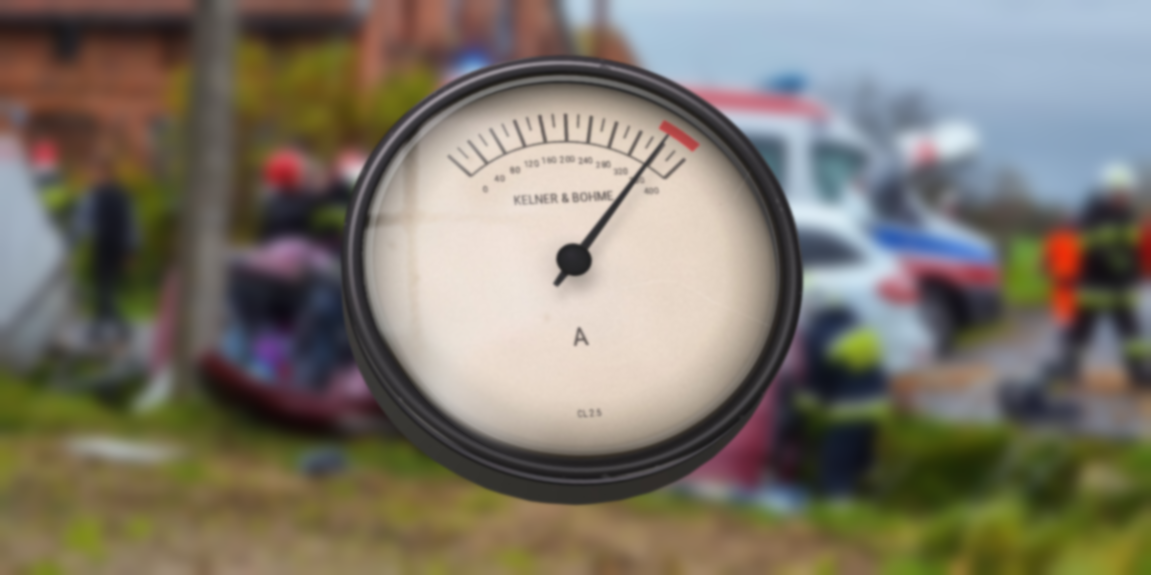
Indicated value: 360 A
